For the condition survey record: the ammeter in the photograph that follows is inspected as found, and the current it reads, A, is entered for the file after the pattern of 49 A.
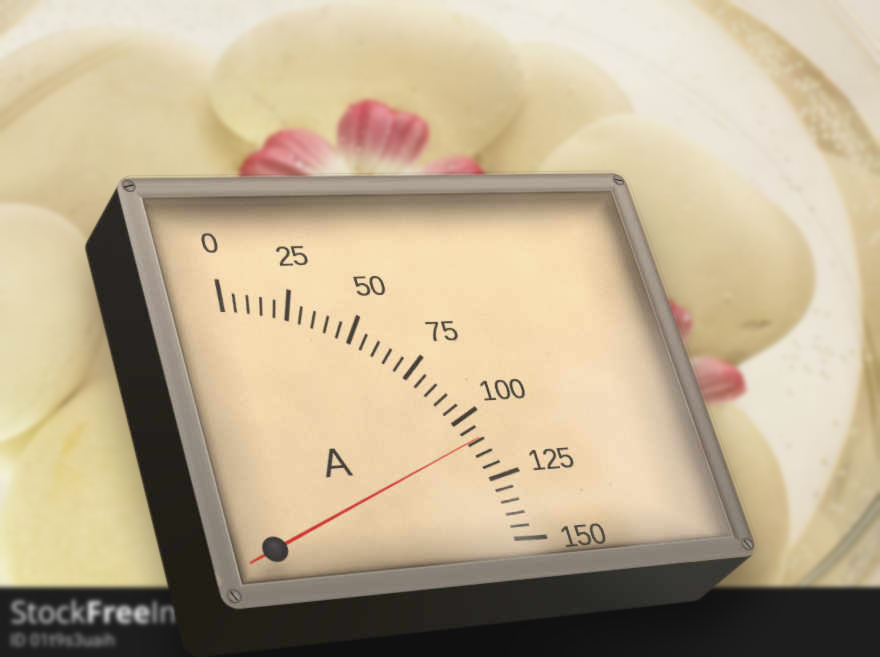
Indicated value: 110 A
